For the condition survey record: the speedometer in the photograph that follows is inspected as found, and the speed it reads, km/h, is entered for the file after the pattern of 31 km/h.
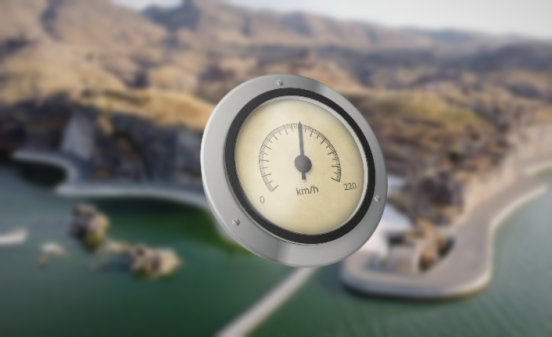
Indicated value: 120 km/h
